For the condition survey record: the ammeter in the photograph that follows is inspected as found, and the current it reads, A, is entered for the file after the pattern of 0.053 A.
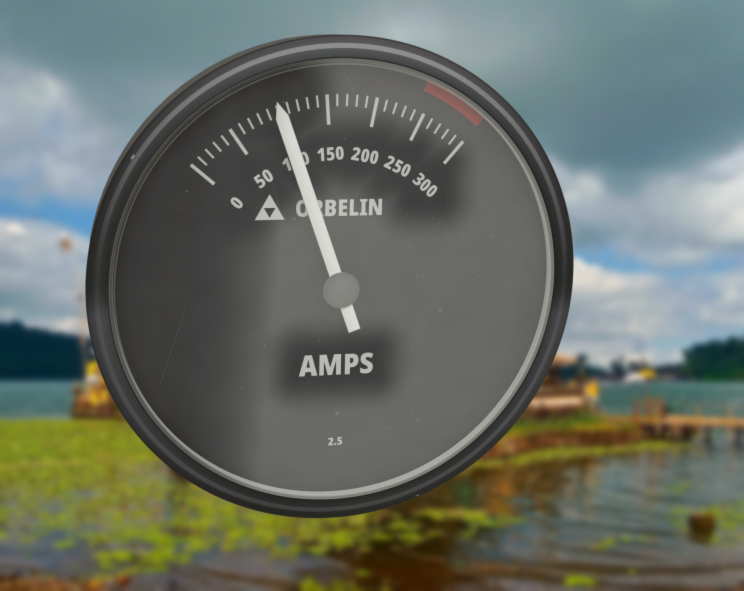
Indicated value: 100 A
